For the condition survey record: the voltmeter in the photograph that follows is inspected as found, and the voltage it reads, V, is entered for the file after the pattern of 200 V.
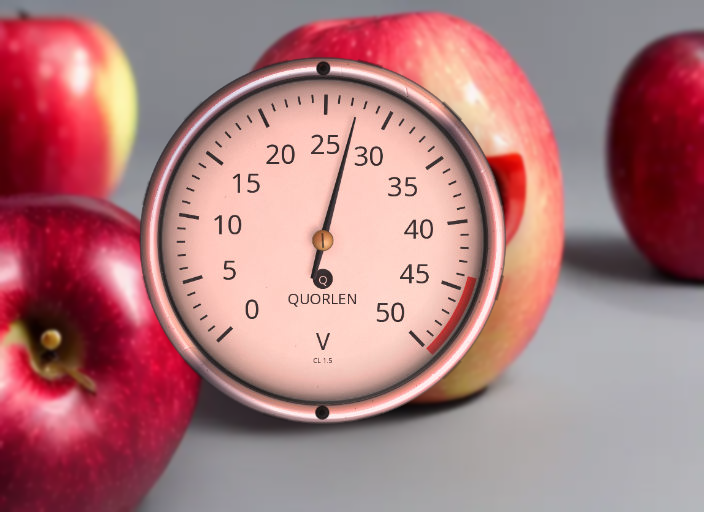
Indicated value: 27.5 V
